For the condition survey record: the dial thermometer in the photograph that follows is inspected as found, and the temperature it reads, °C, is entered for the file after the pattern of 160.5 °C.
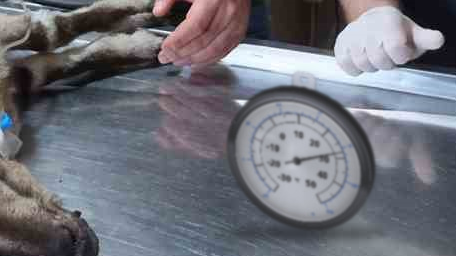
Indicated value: 27.5 °C
